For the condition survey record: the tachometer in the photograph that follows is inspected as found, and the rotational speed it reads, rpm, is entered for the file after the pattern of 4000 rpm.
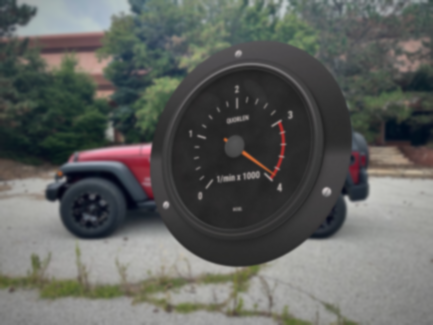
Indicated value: 3900 rpm
